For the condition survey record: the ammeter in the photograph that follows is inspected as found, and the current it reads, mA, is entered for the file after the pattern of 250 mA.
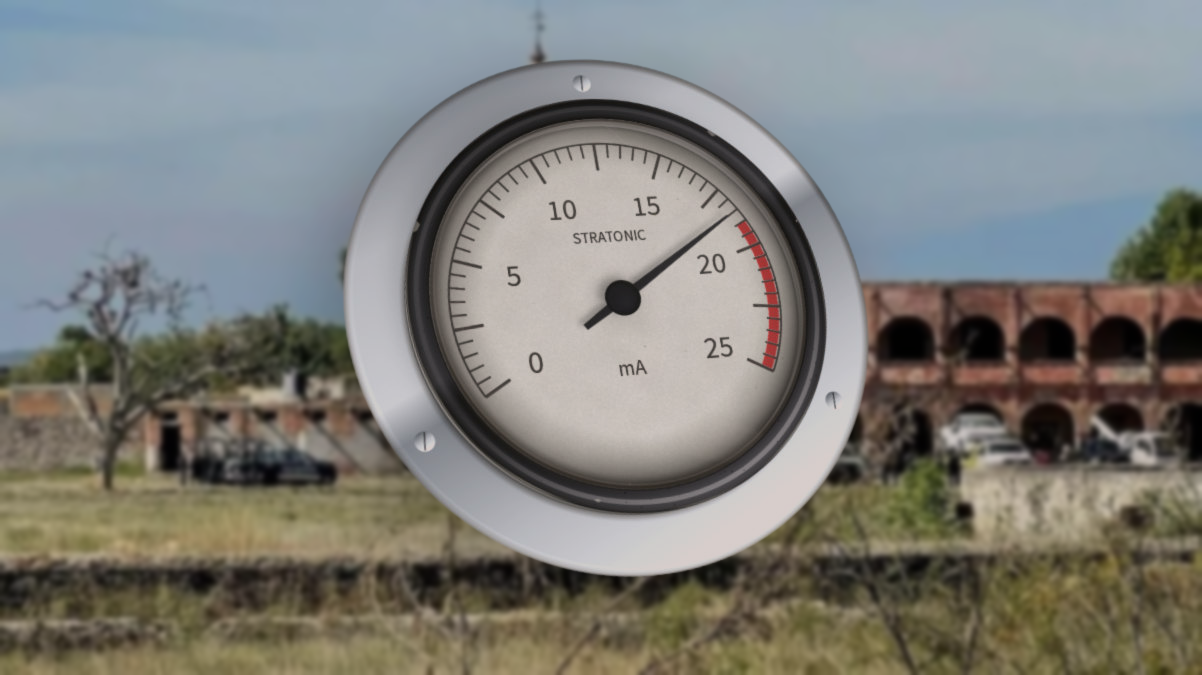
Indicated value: 18.5 mA
